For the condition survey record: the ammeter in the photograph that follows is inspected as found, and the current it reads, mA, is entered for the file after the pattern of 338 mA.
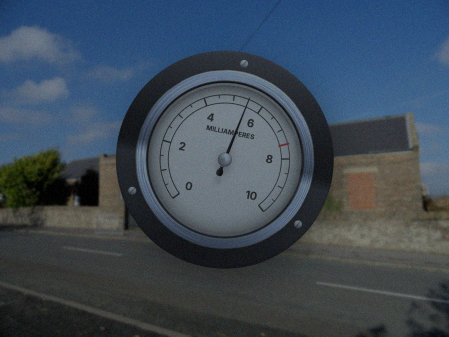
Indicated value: 5.5 mA
